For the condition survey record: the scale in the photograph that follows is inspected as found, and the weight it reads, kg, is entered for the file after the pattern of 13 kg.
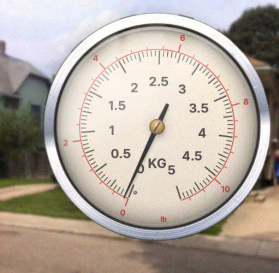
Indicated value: 0.05 kg
